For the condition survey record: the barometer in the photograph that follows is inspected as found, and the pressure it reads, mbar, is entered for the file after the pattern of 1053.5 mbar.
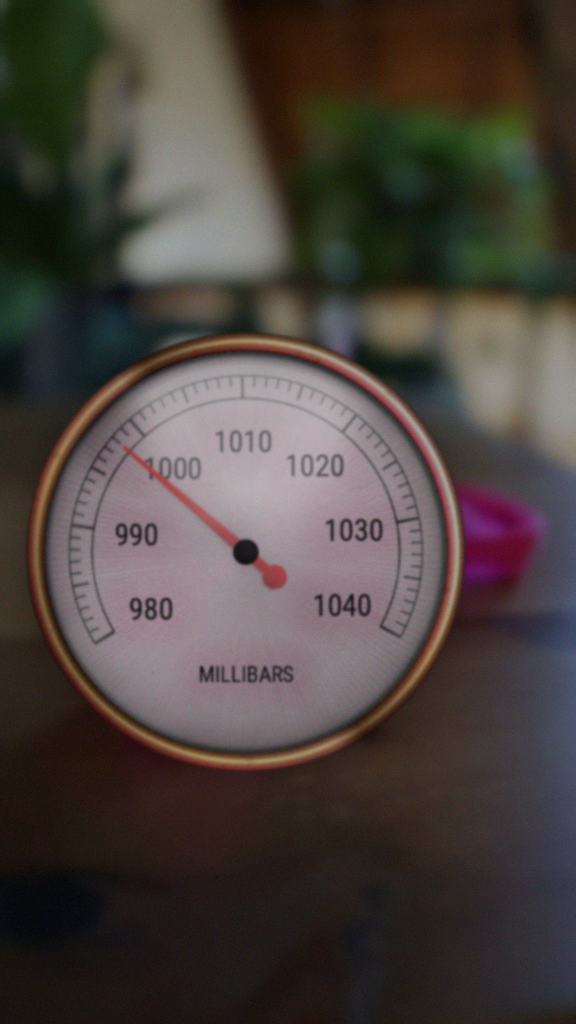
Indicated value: 998 mbar
